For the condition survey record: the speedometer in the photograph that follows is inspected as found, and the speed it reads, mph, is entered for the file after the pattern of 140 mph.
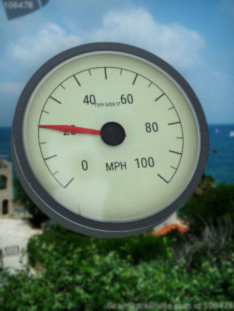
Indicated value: 20 mph
